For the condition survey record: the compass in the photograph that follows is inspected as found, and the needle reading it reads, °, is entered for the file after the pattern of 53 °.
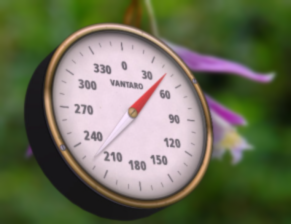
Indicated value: 45 °
